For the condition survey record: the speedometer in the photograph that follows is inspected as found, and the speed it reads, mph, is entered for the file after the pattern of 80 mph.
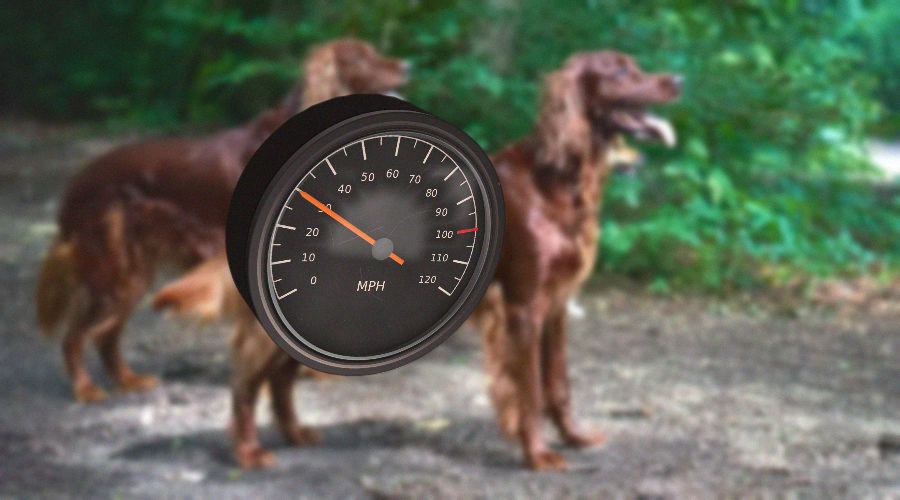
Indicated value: 30 mph
